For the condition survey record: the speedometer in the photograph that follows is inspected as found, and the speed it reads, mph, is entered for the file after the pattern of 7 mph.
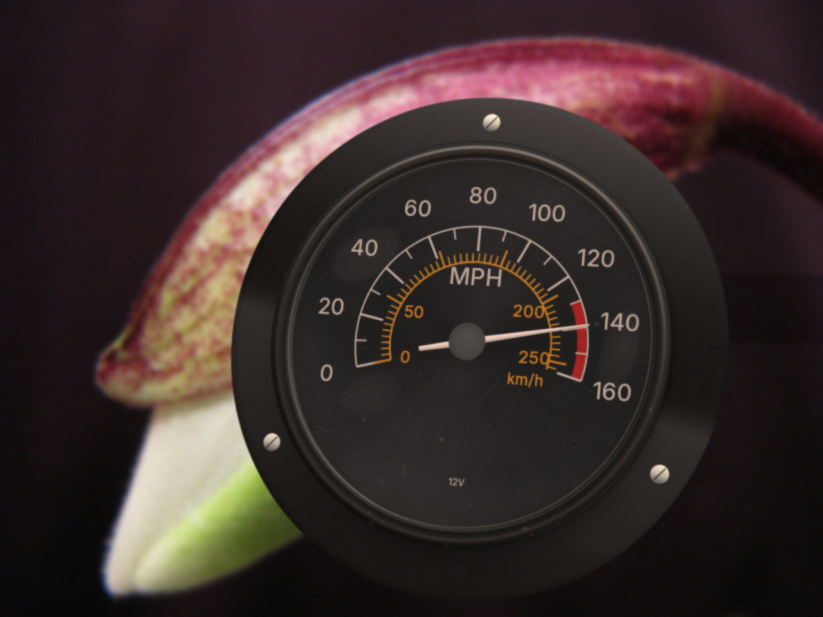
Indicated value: 140 mph
